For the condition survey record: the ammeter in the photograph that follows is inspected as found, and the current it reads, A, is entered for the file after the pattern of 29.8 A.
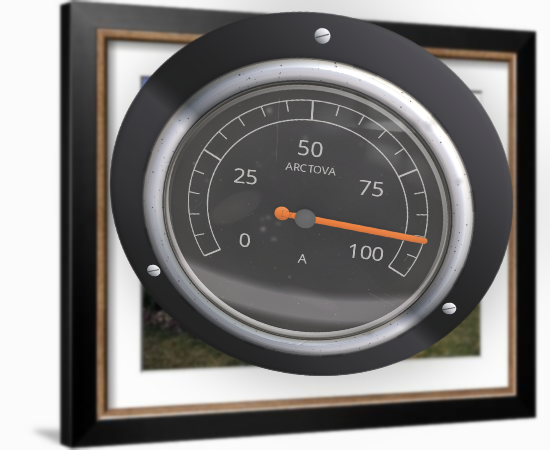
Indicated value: 90 A
